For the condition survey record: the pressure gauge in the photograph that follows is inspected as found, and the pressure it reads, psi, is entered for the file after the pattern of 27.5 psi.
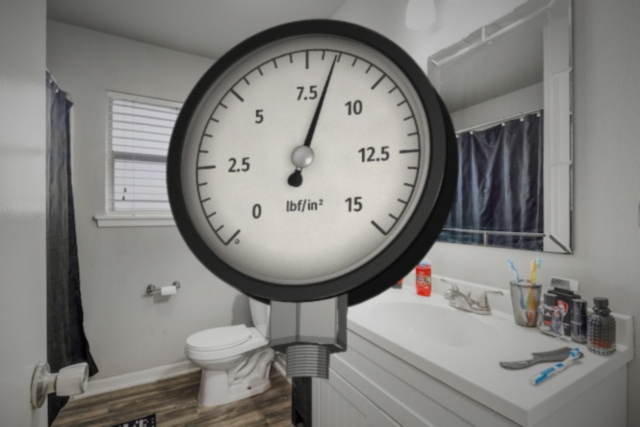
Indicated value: 8.5 psi
